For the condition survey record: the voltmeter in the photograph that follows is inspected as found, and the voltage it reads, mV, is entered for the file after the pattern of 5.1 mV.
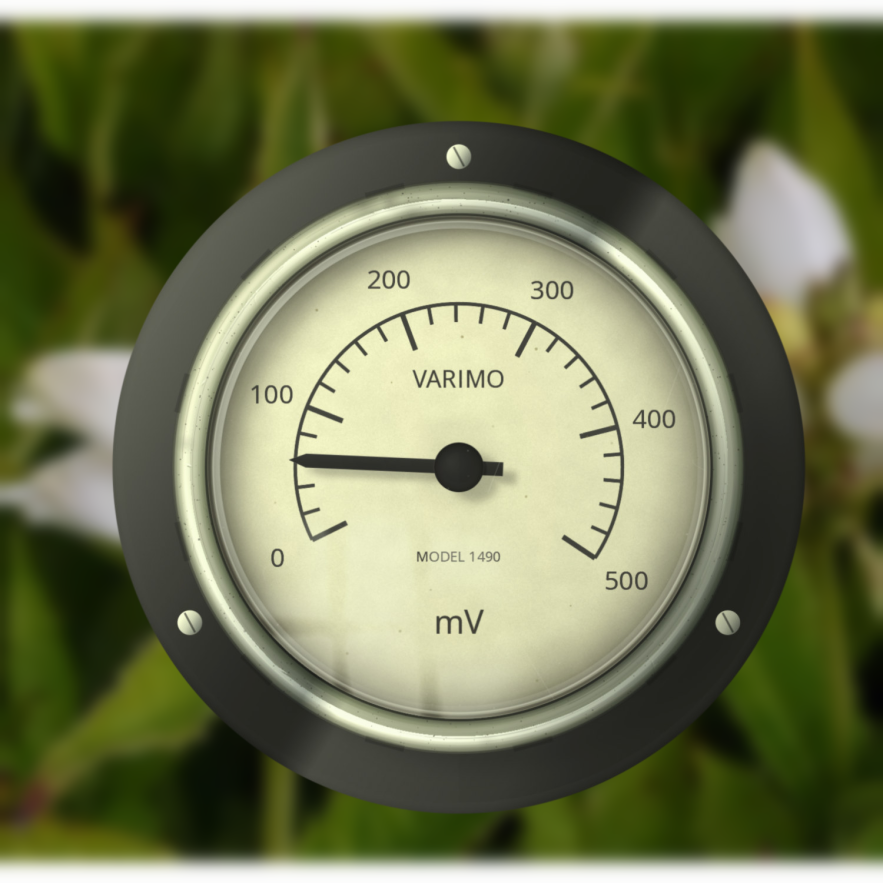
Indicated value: 60 mV
